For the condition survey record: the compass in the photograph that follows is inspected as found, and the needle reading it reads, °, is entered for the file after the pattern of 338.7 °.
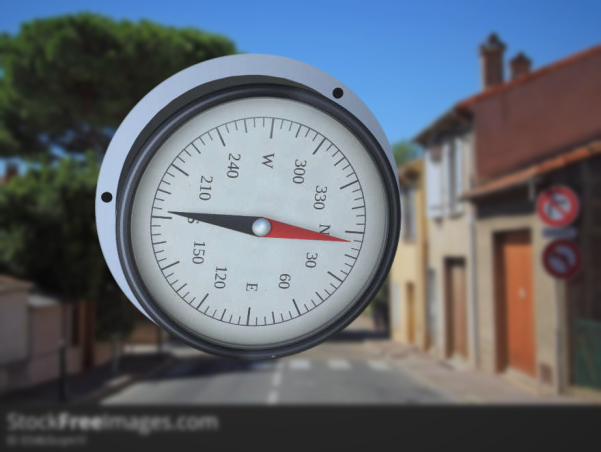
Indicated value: 5 °
